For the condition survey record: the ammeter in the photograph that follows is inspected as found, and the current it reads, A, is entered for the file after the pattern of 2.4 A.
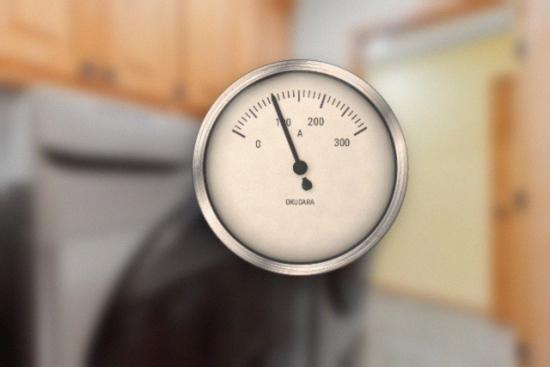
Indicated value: 100 A
